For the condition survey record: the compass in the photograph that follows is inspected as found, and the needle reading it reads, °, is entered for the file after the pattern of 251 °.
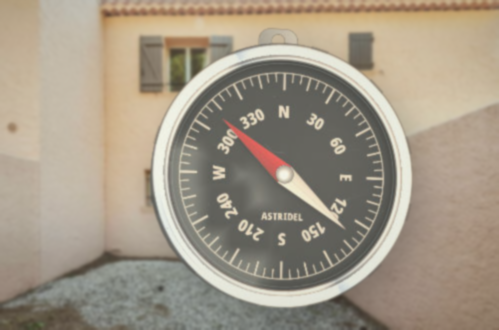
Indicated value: 310 °
